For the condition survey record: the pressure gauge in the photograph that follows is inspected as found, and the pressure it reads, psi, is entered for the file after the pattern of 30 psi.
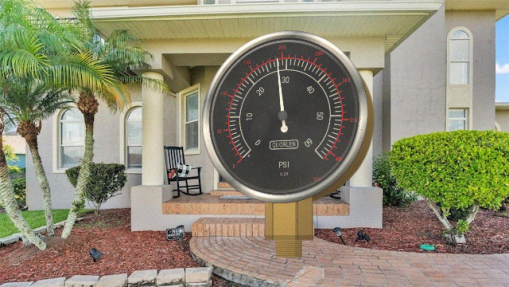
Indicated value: 28 psi
